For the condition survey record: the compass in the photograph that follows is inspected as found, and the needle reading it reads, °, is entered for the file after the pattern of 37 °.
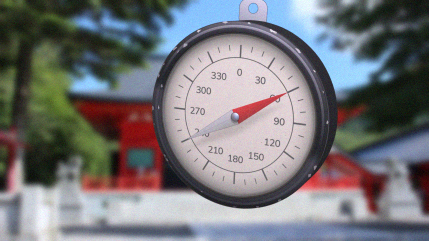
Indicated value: 60 °
